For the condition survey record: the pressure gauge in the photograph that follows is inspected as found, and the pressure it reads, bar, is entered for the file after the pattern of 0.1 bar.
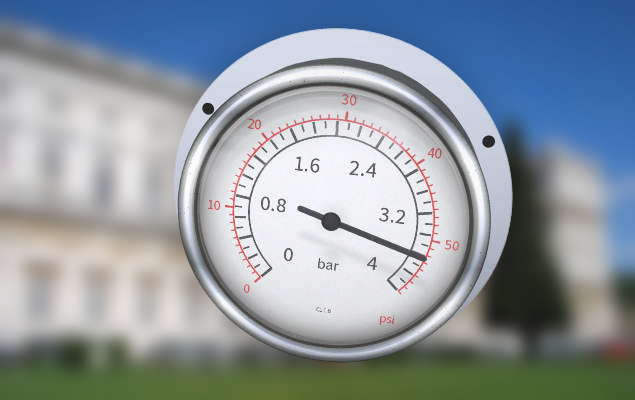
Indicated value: 3.6 bar
